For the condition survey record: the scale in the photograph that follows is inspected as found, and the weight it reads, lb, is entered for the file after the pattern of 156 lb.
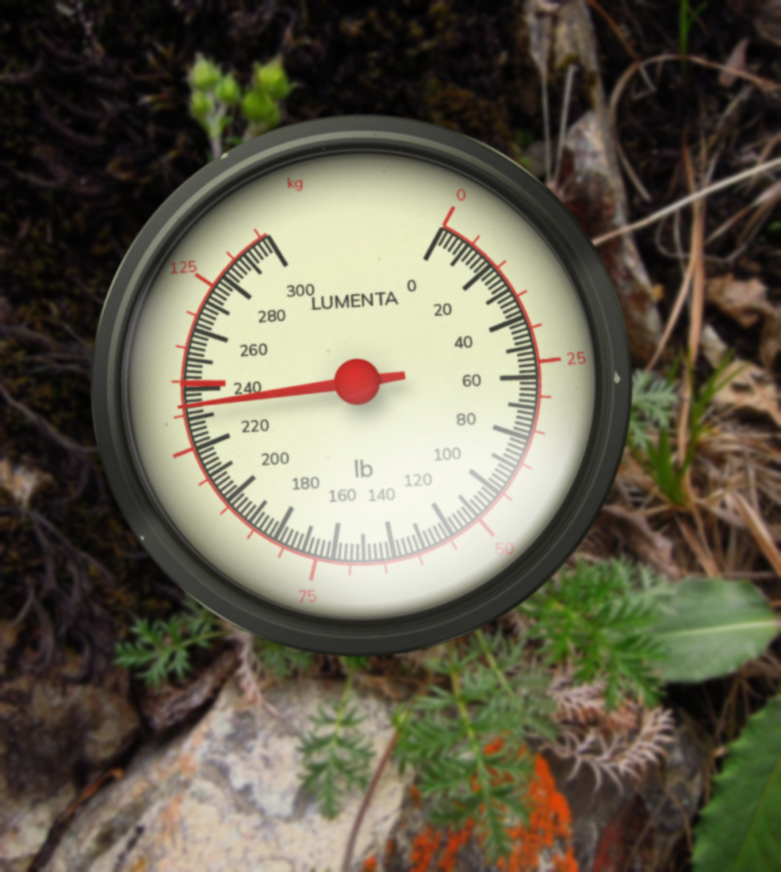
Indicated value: 234 lb
